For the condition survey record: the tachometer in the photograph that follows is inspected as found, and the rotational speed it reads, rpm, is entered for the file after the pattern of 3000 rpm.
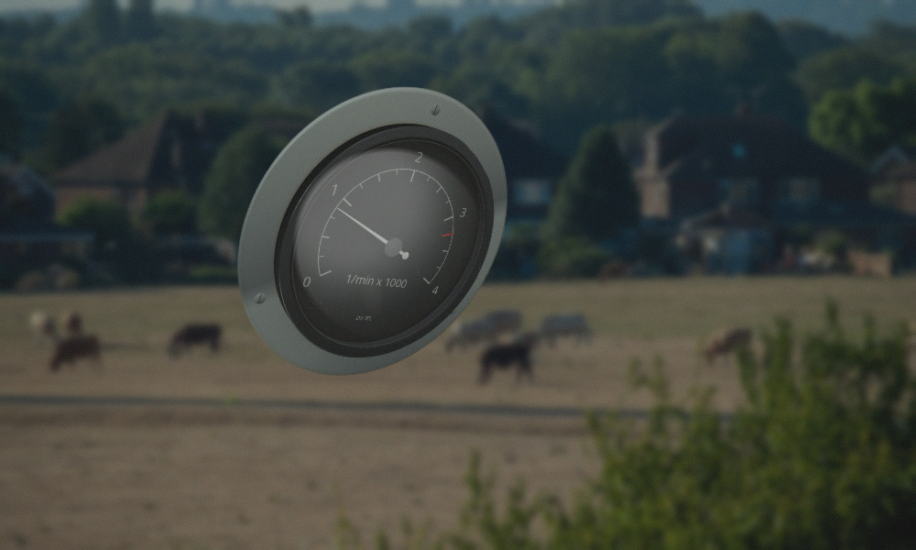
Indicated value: 875 rpm
